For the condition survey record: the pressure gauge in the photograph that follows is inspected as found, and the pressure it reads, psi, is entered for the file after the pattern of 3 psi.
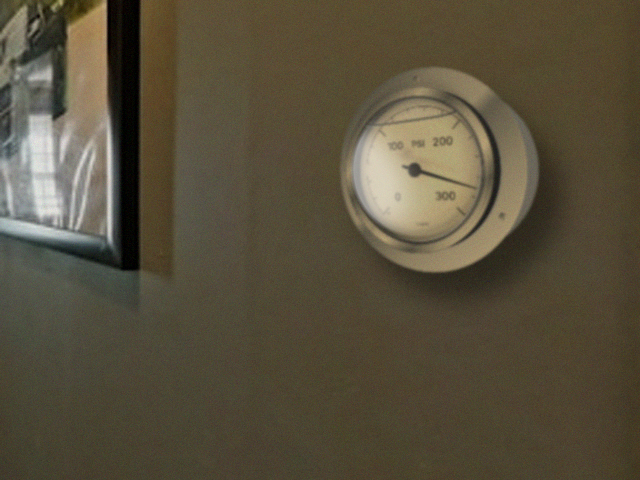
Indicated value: 270 psi
